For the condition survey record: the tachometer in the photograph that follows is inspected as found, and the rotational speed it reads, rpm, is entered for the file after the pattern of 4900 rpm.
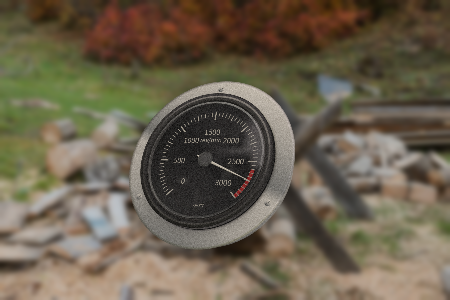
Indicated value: 2750 rpm
